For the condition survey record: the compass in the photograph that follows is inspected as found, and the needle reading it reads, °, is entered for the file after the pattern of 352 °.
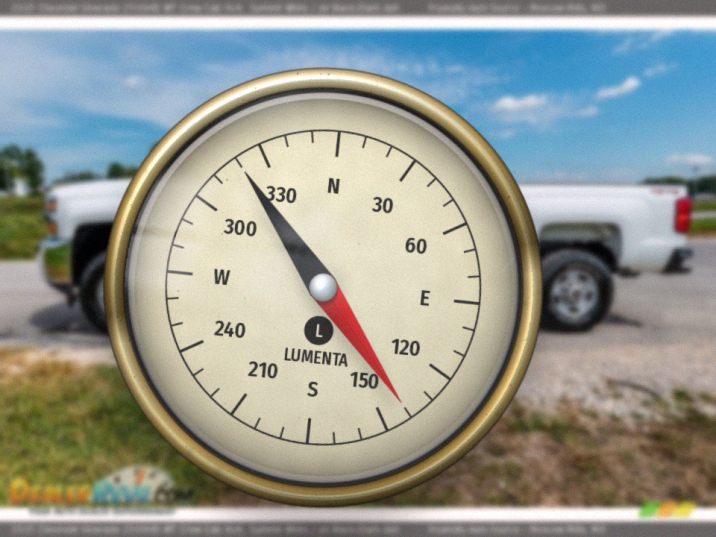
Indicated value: 140 °
